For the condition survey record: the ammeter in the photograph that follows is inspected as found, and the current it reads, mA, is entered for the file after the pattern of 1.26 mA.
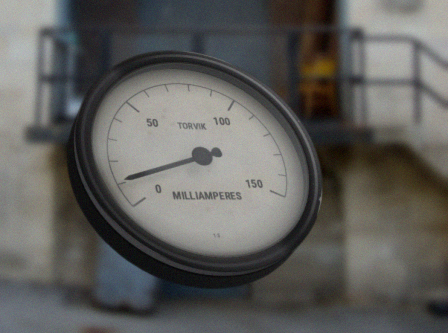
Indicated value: 10 mA
